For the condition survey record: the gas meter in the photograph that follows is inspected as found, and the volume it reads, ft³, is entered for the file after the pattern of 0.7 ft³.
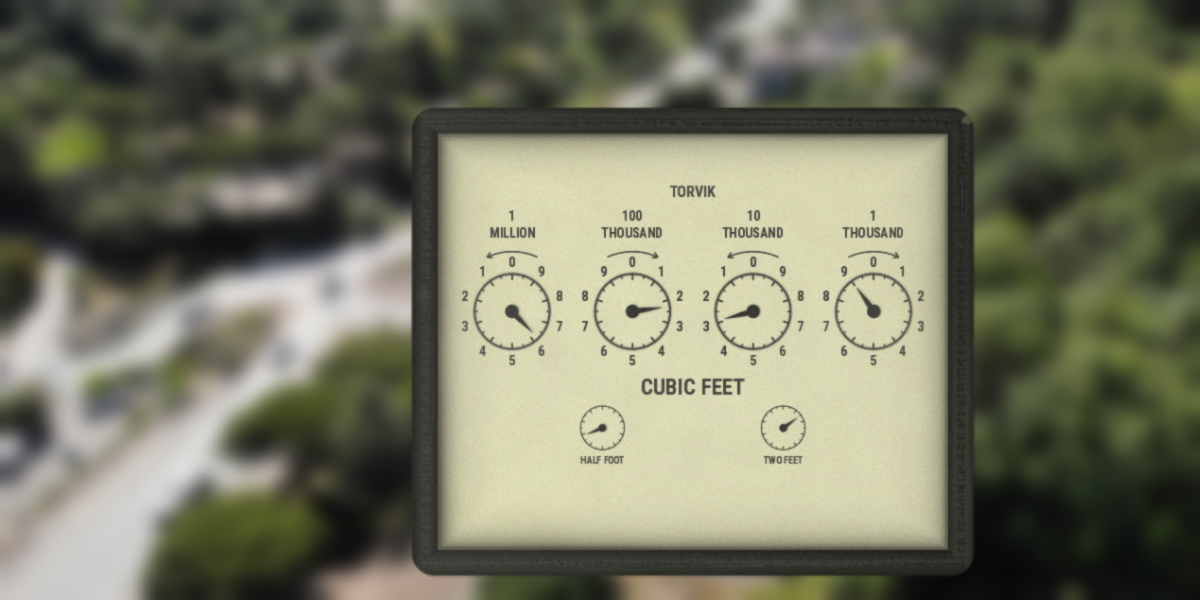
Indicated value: 622900 ft³
